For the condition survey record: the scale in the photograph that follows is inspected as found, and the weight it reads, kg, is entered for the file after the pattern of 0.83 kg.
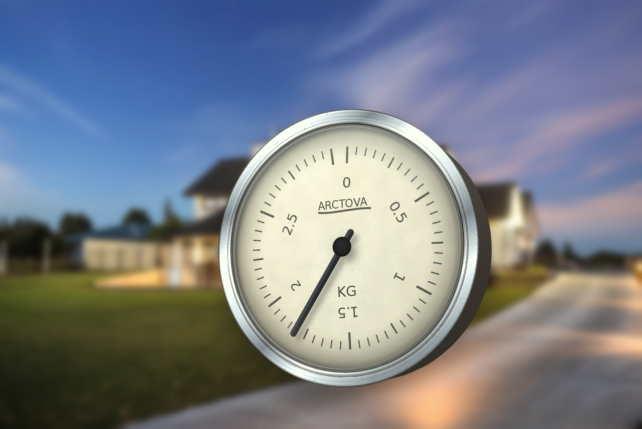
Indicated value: 1.8 kg
